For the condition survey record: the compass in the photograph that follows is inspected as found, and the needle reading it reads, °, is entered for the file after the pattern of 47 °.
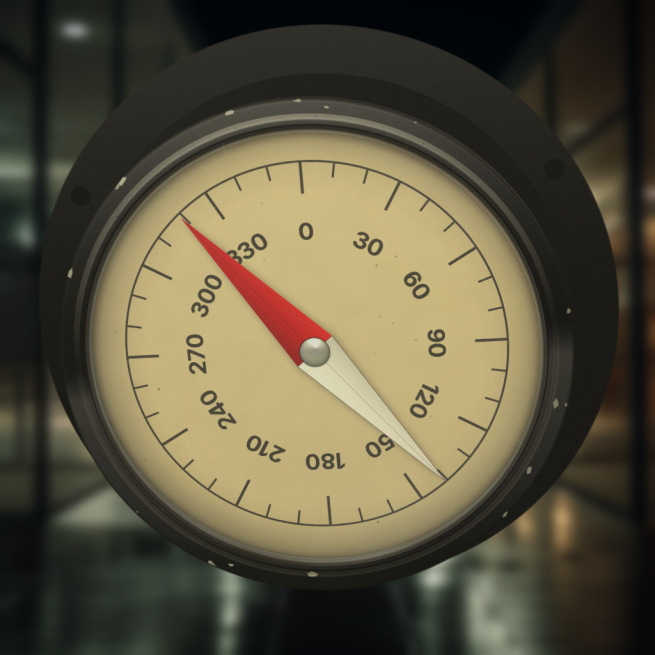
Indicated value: 320 °
